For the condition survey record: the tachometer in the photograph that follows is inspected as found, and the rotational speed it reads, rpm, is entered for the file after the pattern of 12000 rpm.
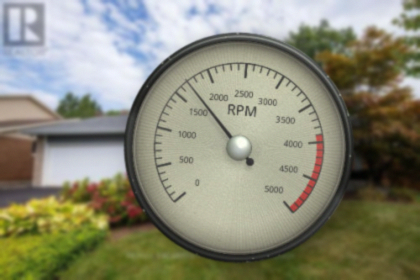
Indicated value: 1700 rpm
